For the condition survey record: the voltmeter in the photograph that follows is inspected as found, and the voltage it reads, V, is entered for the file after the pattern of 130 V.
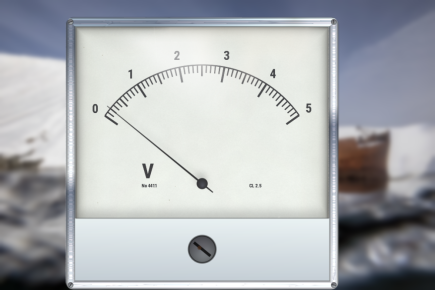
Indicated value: 0.2 V
